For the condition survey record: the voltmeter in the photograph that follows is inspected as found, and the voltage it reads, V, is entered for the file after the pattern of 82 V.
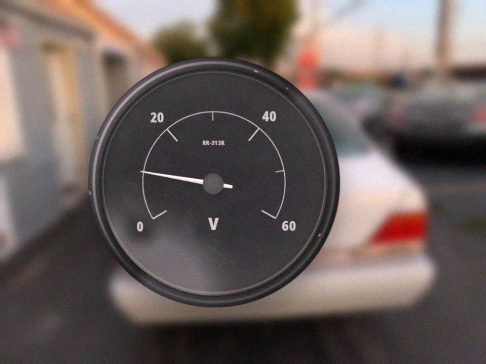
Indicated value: 10 V
